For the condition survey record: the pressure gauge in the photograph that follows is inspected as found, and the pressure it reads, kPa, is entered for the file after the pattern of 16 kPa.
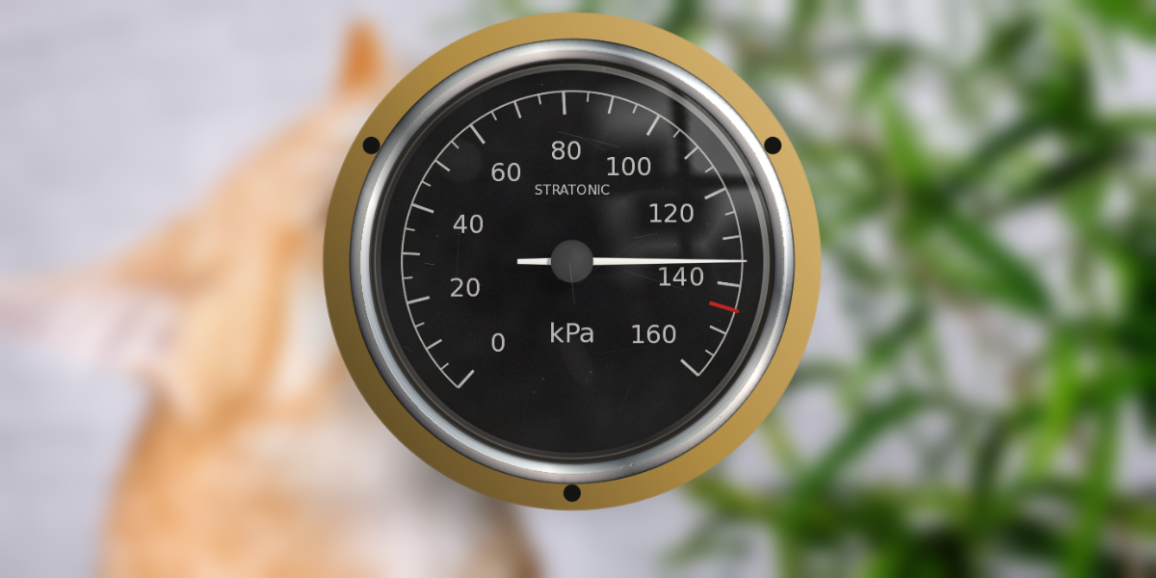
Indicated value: 135 kPa
